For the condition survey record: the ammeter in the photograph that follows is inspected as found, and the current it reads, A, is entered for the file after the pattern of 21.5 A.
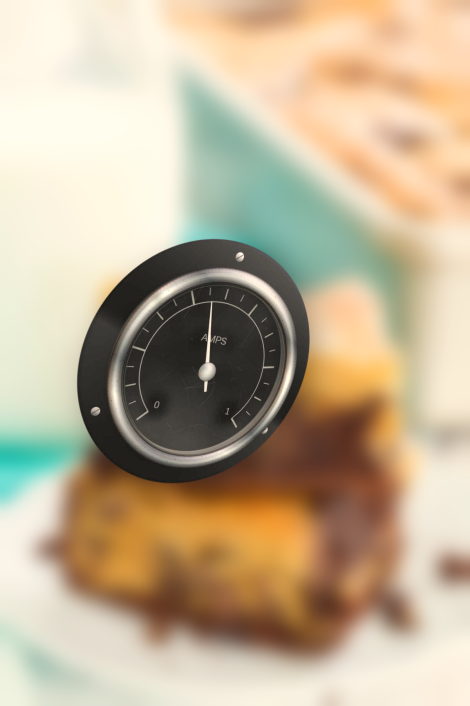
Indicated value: 0.45 A
